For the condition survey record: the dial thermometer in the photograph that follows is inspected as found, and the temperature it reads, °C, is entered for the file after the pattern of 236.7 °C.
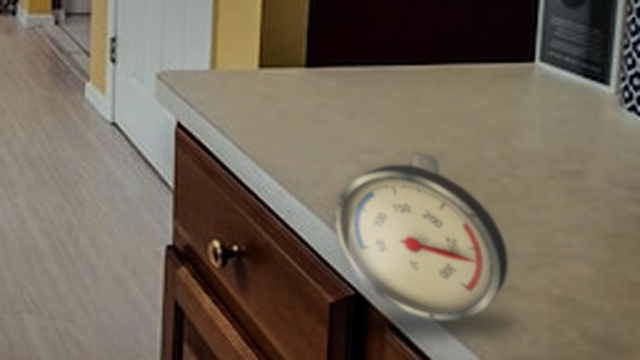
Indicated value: 262.5 °C
